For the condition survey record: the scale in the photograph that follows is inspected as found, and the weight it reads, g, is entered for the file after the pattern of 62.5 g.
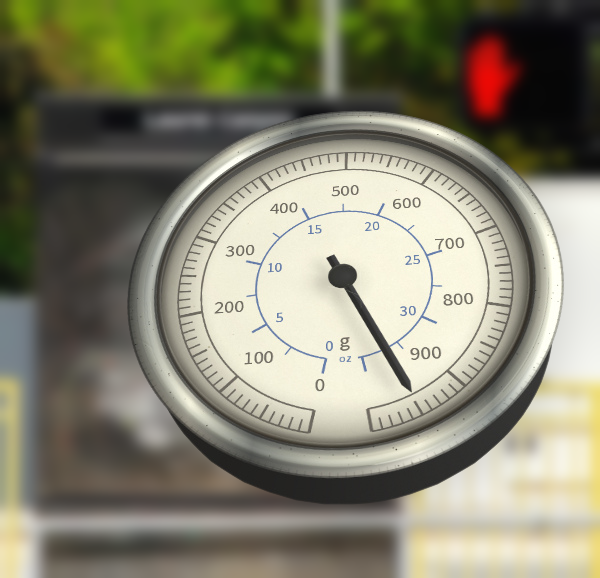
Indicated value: 950 g
